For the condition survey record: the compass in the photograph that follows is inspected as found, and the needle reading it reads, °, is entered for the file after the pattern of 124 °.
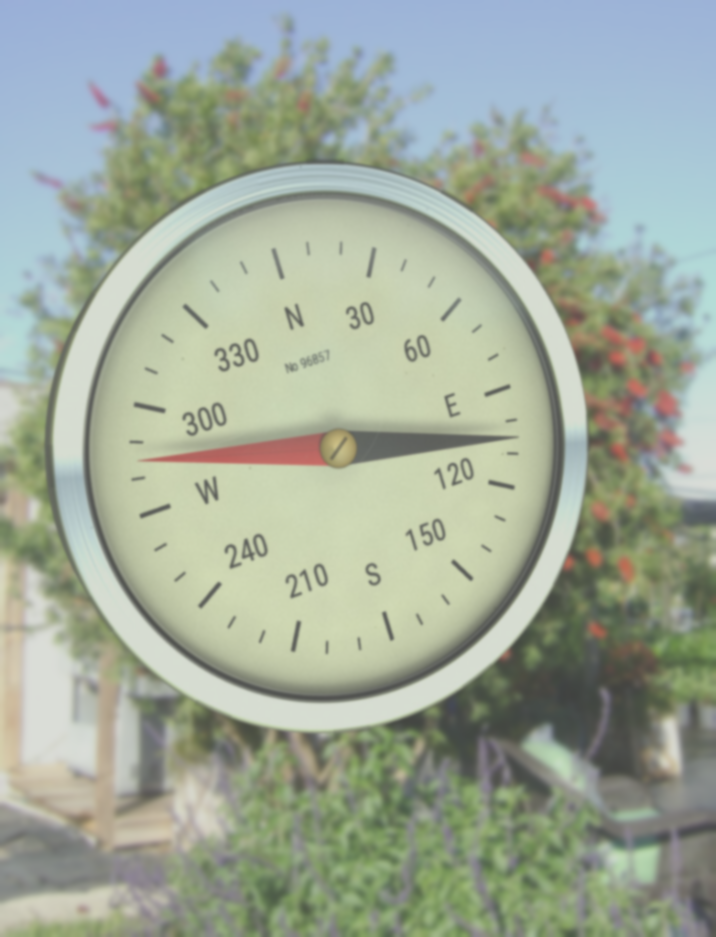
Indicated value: 285 °
